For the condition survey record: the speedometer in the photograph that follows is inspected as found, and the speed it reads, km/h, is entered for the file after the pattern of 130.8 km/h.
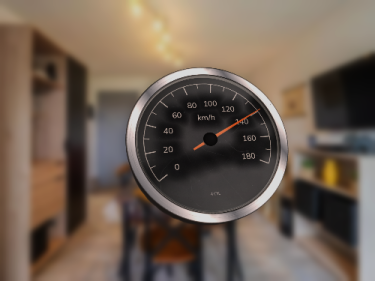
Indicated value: 140 km/h
